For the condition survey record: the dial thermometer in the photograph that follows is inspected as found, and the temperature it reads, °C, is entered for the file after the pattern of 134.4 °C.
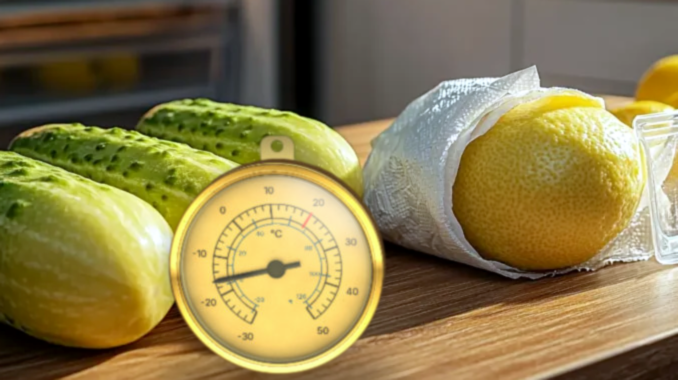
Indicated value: -16 °C
